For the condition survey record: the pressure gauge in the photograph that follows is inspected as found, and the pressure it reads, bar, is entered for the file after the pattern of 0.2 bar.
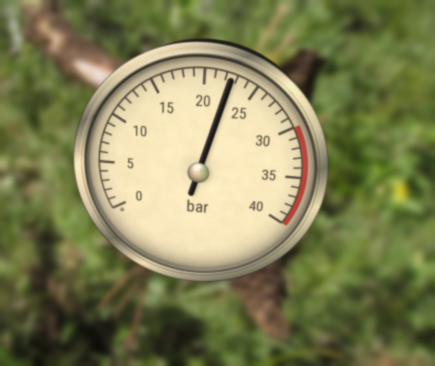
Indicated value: 22.5 bar
